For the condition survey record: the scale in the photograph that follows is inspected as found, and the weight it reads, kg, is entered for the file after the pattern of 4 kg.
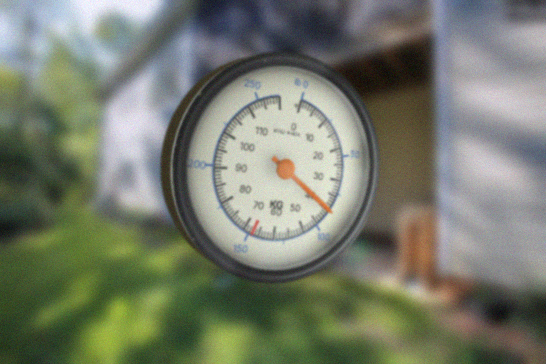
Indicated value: 40 kg
